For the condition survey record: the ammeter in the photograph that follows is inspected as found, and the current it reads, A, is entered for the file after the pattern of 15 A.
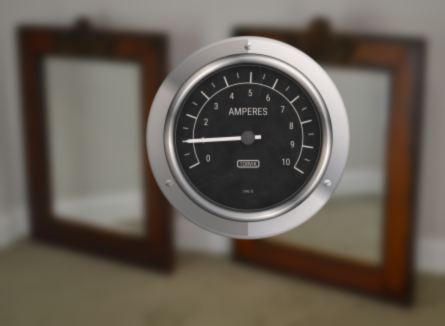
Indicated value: 1 A
